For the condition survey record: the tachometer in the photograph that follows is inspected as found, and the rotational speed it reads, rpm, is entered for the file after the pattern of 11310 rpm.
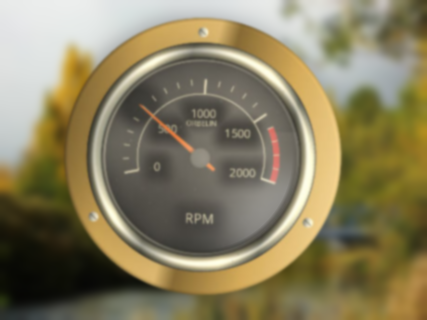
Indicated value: 500 rpm
